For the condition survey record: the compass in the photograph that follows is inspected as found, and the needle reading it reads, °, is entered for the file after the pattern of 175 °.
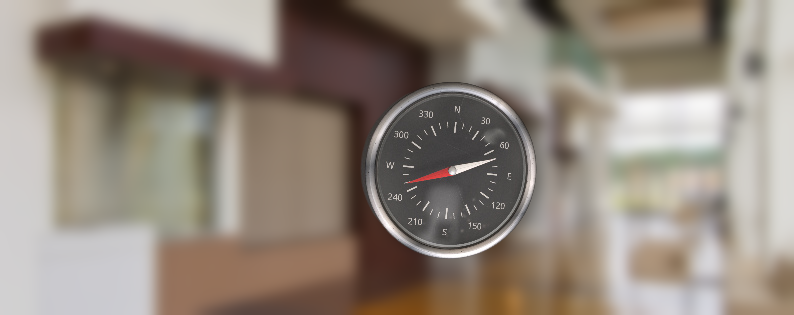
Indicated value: 250 °
